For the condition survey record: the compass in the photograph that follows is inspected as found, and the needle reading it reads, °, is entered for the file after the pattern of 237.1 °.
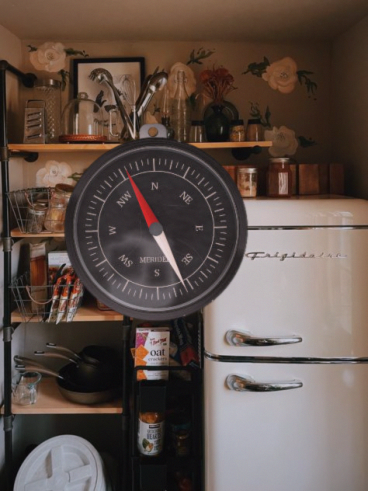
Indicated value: 335 °
